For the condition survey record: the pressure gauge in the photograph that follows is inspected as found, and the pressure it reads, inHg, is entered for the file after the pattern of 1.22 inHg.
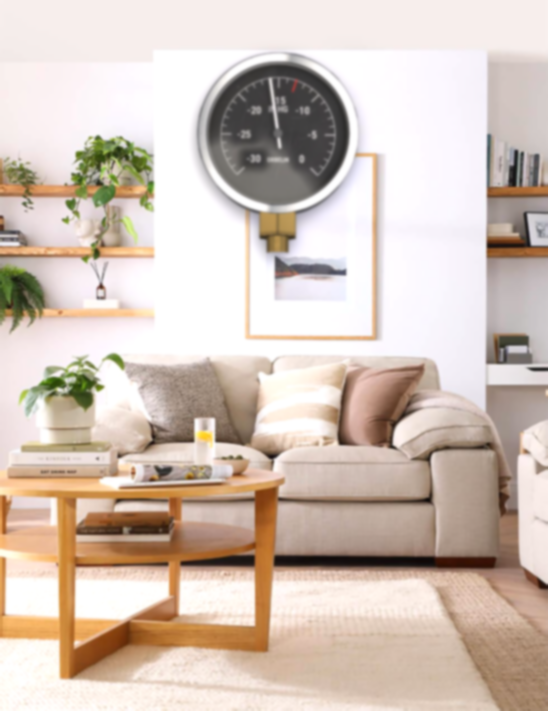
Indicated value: -16 inHg
